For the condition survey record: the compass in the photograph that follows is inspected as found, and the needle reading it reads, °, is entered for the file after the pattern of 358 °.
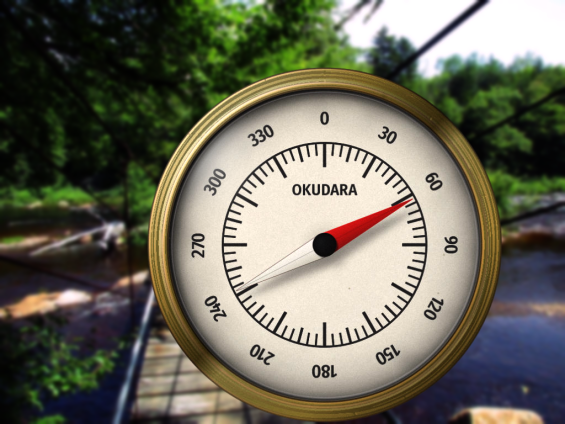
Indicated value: 62.5 °
